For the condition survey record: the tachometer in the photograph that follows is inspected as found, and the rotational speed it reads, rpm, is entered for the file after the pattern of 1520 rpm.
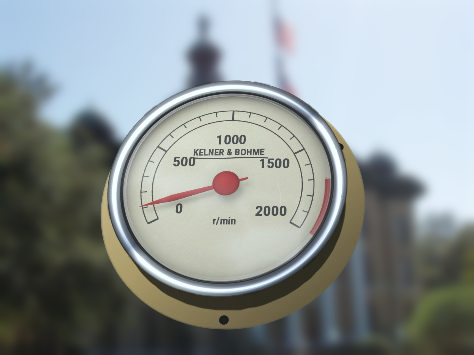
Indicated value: 100 rpm
